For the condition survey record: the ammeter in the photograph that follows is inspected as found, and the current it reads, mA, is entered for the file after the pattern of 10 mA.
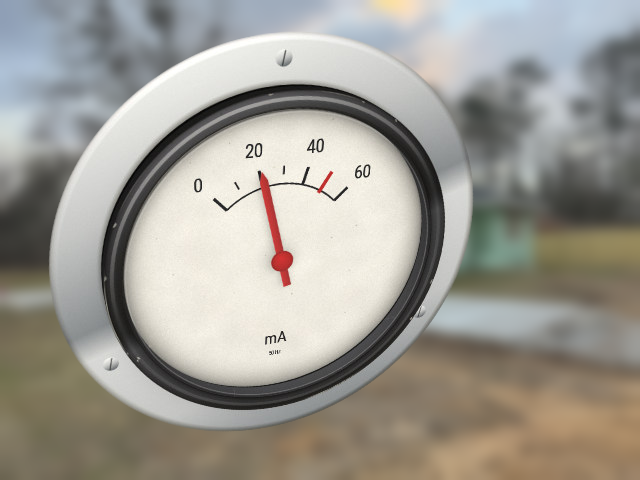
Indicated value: 20 mA
